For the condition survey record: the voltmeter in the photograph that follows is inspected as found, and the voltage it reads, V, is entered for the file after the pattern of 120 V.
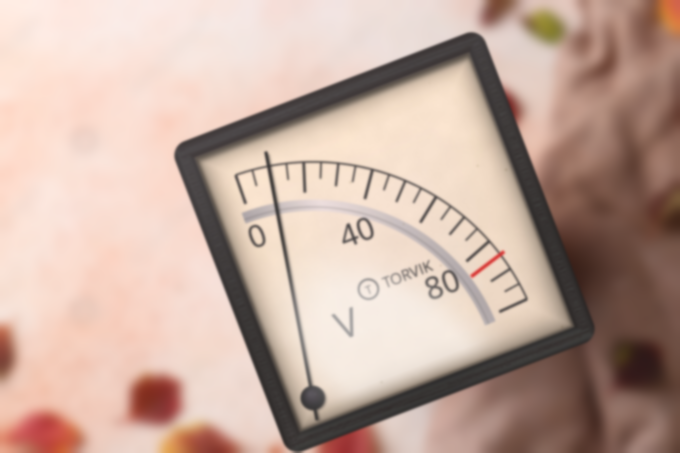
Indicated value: 10 V
